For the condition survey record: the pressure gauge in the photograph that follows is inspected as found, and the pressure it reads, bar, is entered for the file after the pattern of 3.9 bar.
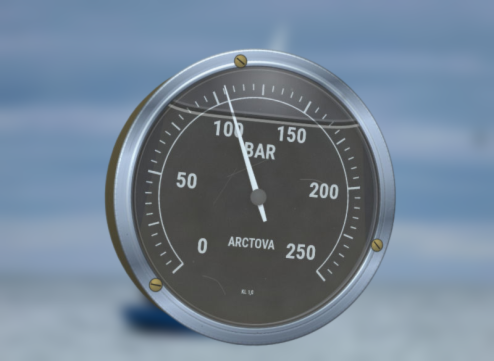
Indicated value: 105 bar
